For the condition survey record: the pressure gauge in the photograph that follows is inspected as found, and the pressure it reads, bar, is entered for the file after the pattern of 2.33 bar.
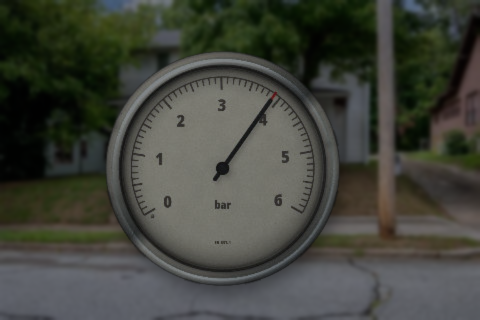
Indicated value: 3.9 bar
